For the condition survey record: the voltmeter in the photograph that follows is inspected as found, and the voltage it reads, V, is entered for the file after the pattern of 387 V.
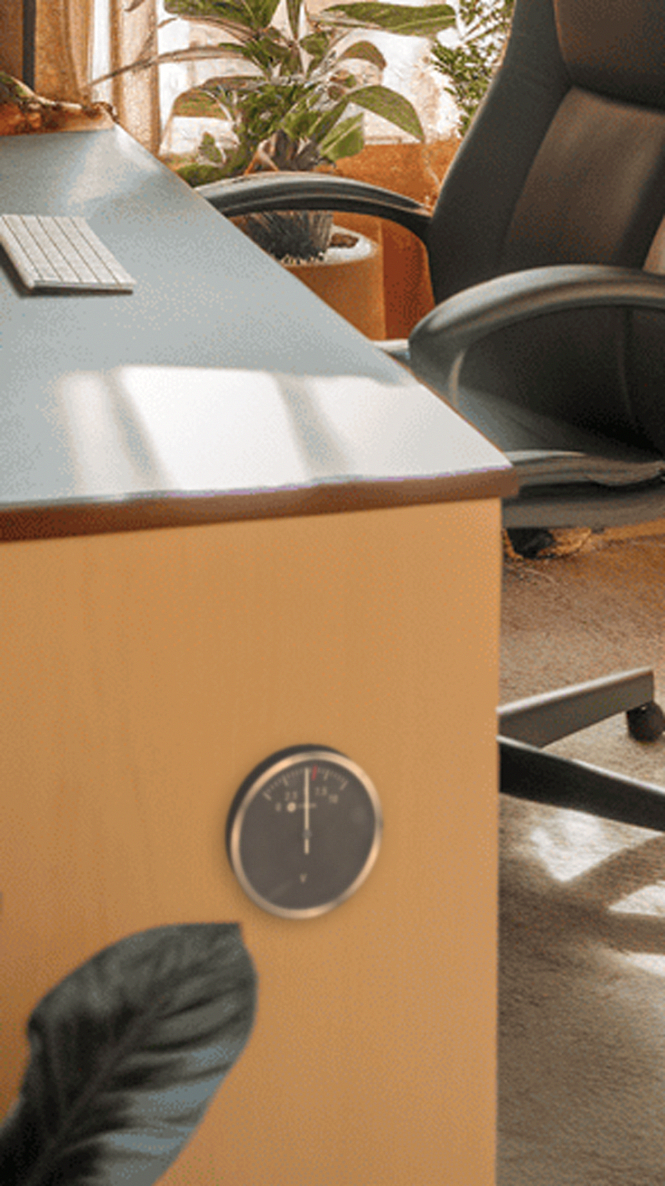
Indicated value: 5 V
